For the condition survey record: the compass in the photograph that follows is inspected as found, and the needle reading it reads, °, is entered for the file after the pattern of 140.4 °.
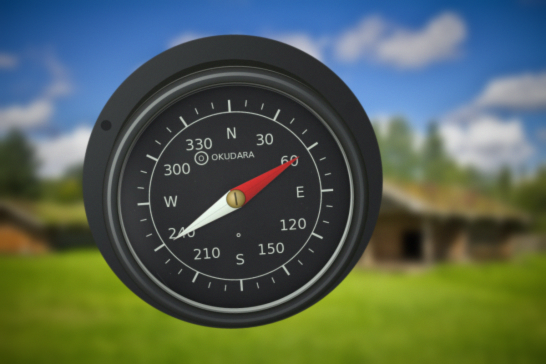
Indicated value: 60 °
